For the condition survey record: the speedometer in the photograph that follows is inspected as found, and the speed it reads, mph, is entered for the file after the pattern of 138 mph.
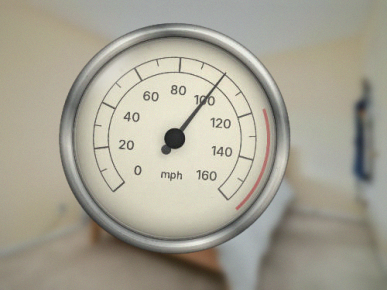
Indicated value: 100 mph
